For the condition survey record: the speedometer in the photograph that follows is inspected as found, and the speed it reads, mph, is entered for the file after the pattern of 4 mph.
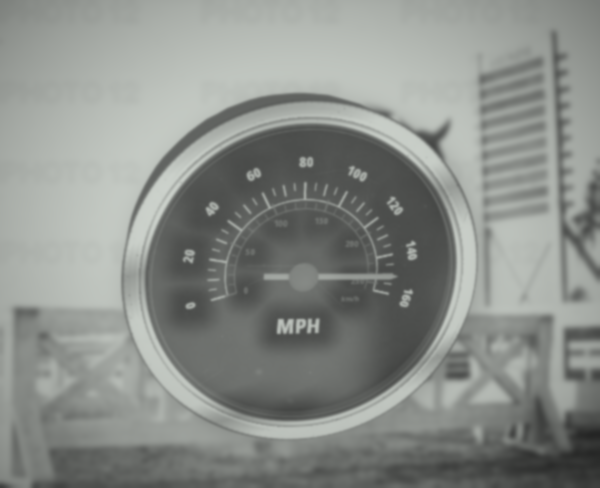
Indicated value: 150 mph
